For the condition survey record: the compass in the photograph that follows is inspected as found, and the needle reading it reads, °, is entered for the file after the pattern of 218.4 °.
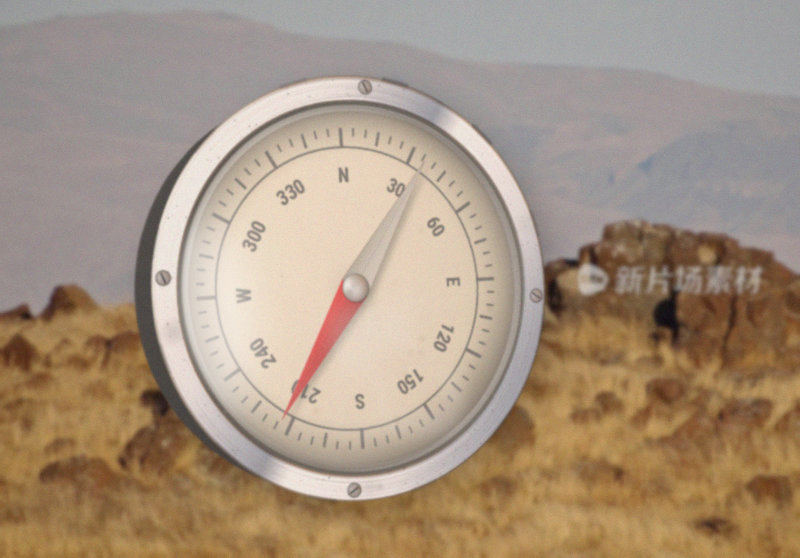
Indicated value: 215 °
